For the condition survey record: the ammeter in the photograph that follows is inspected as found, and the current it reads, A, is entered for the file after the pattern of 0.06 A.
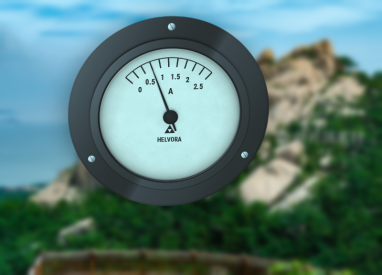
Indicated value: 0.75 A
